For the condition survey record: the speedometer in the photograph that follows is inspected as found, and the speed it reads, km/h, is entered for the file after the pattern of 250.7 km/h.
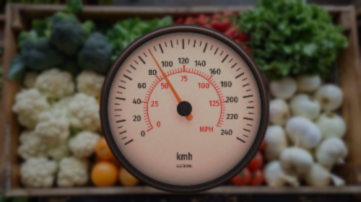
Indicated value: 90 km/h
